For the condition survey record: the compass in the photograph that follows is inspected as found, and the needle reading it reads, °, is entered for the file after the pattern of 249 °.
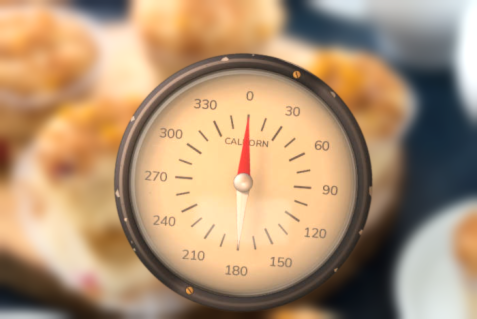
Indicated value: 0 °
